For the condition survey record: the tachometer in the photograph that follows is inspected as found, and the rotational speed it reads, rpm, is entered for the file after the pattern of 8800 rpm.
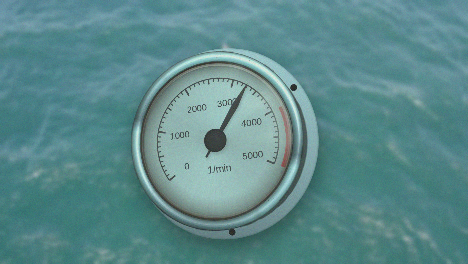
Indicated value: 3300 rpm
